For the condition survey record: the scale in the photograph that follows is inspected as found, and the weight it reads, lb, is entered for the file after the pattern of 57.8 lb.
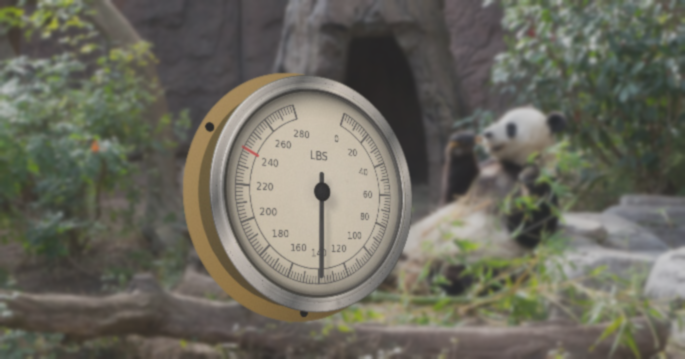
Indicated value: 140 lb
